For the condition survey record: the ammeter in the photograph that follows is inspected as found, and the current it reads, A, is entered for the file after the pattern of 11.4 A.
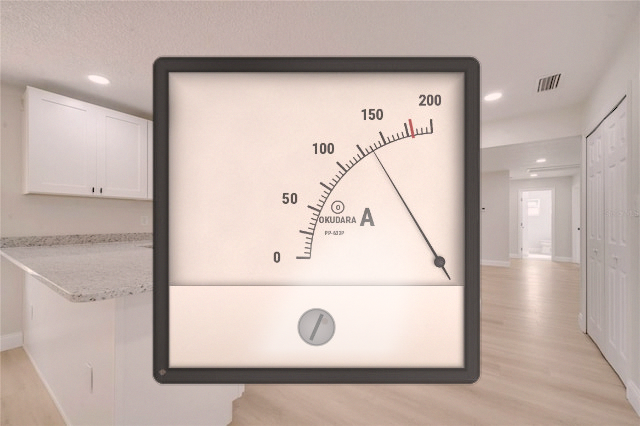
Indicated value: 135 A
